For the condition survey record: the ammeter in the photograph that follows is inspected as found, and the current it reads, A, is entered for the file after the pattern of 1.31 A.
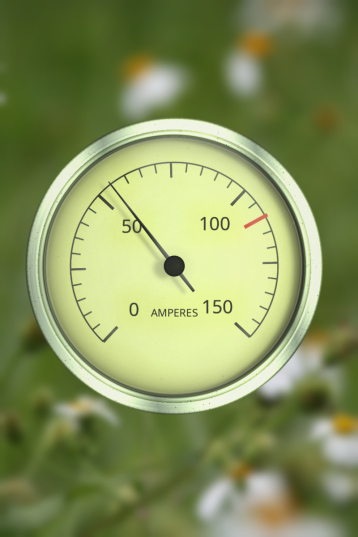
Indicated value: 55 A
